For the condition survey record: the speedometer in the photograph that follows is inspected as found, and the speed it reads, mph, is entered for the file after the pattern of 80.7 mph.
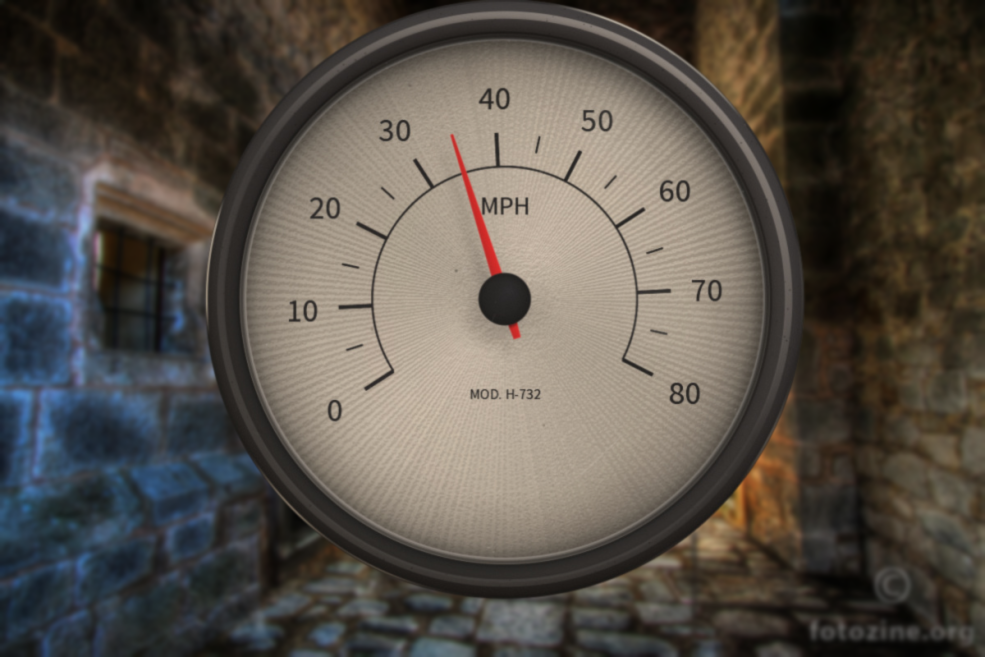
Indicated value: 35 mph
